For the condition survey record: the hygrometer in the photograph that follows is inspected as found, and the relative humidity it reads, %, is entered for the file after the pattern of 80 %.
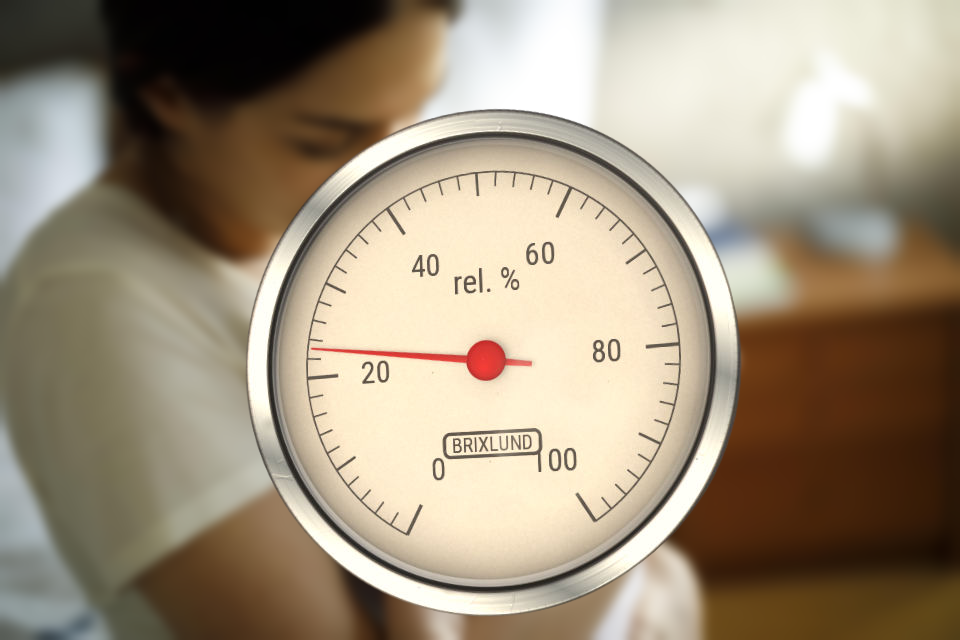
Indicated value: 23 %
